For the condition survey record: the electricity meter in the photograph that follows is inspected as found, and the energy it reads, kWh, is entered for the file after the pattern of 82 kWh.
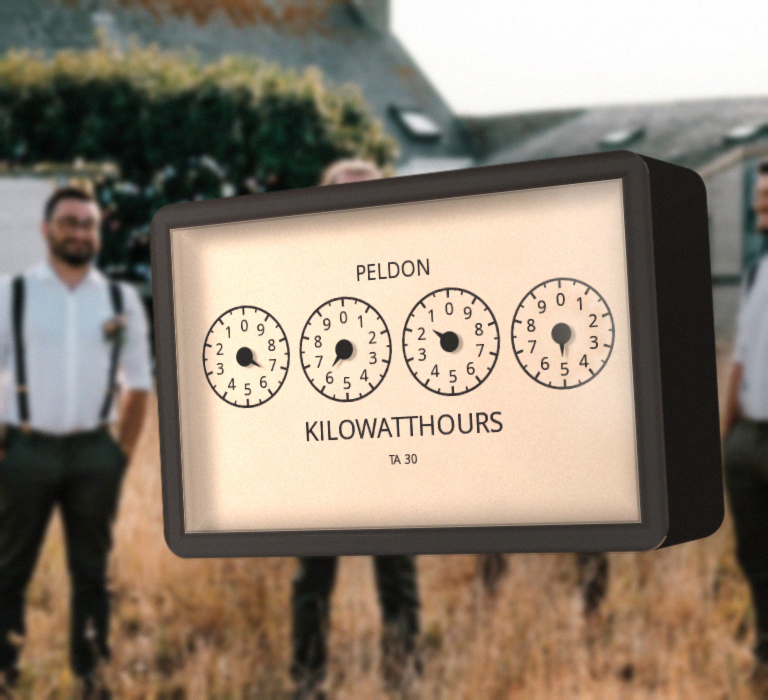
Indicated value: 6615 kWh
